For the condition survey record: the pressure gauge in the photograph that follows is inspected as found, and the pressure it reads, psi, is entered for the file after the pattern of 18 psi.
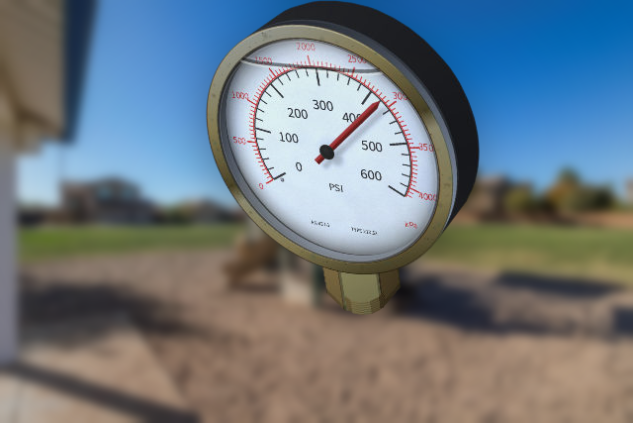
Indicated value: 420 psi
